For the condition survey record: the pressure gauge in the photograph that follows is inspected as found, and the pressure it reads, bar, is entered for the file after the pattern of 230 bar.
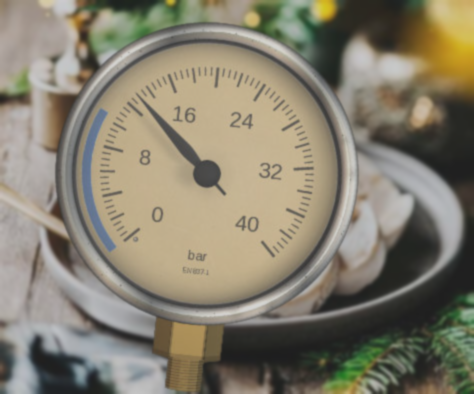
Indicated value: 13 bar
